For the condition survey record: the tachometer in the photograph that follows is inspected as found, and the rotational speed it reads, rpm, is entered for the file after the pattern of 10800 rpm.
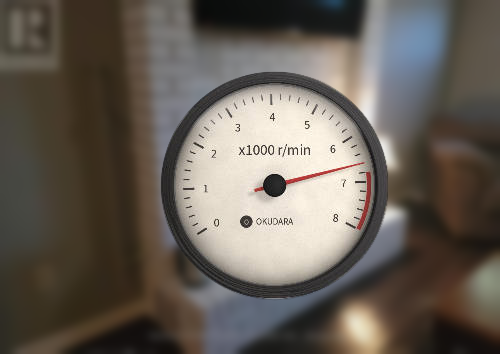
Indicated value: 6600 rpm
